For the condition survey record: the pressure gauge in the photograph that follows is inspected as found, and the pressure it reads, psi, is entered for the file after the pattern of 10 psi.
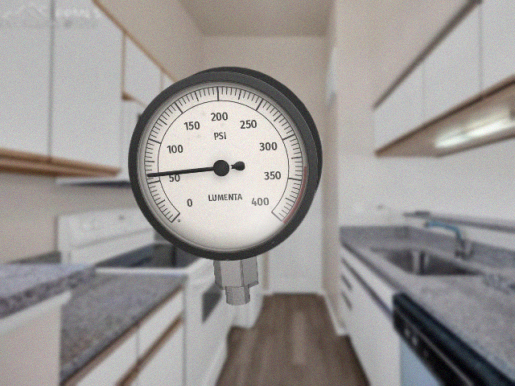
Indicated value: 60 psi
